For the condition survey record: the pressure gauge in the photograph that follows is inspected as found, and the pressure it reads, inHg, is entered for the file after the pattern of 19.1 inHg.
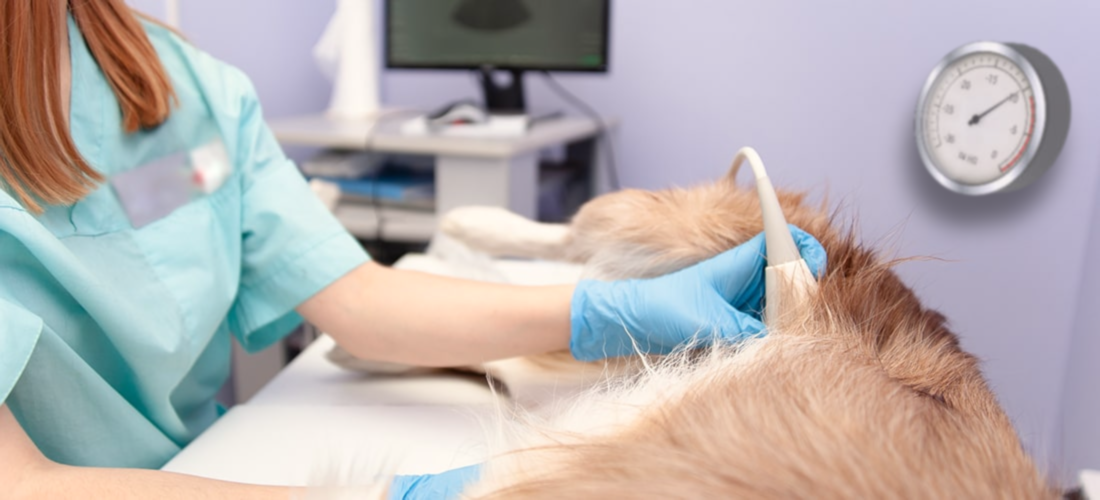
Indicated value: -10 inHg
